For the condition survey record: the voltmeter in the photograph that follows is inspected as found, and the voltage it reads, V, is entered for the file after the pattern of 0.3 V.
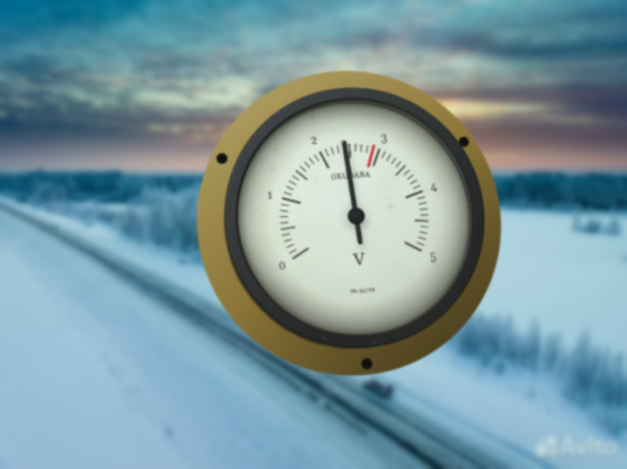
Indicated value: 2.4 V
